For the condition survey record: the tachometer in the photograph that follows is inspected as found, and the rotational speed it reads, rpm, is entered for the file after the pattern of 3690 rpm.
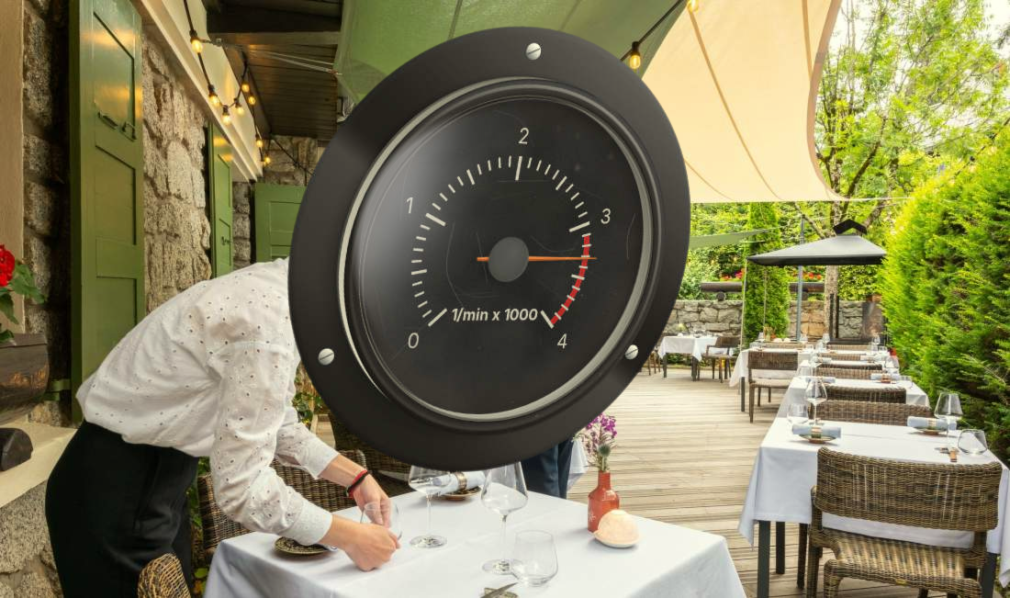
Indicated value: 3300 rpm
